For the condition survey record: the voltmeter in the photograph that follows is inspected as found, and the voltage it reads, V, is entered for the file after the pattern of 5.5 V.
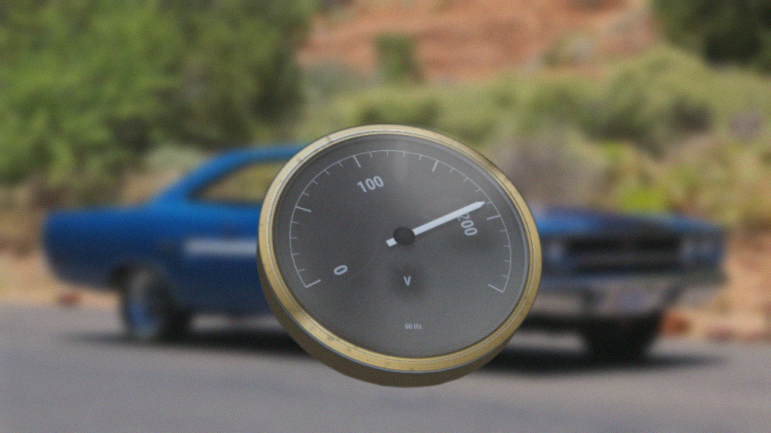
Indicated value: 190 V
